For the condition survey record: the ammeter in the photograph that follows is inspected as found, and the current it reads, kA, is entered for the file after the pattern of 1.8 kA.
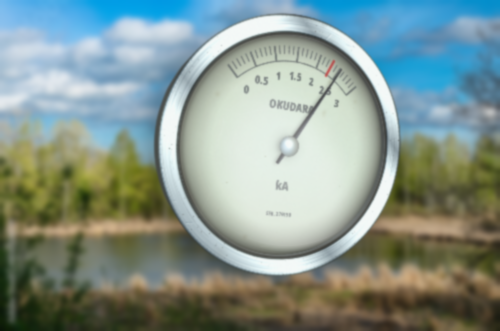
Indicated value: 2.5 kA
